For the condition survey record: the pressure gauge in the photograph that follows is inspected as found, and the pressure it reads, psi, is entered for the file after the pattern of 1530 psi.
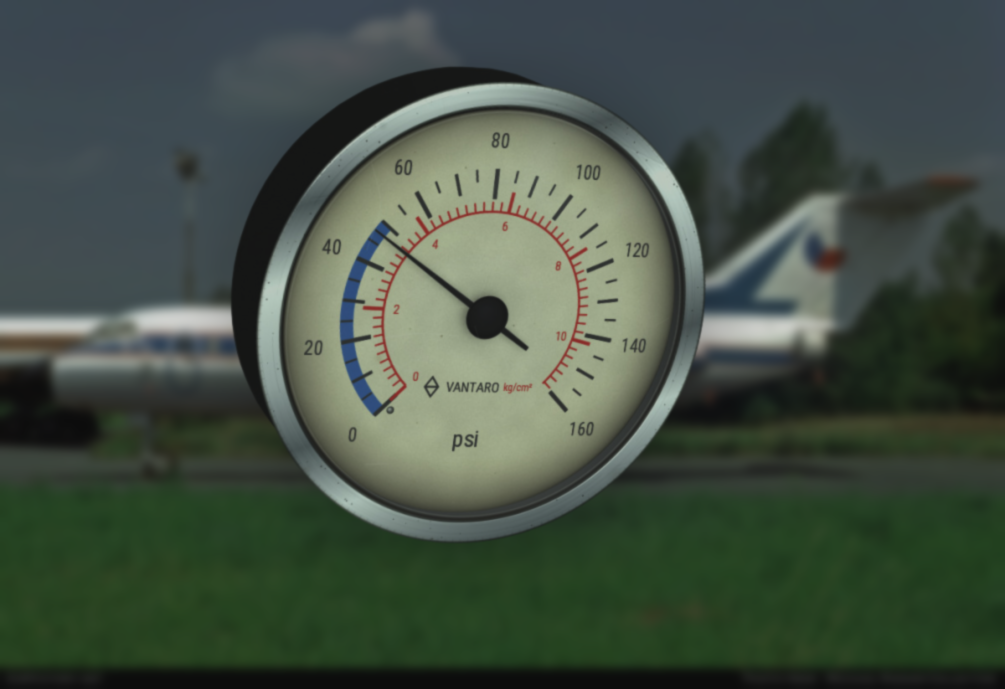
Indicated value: 47.5 psi
